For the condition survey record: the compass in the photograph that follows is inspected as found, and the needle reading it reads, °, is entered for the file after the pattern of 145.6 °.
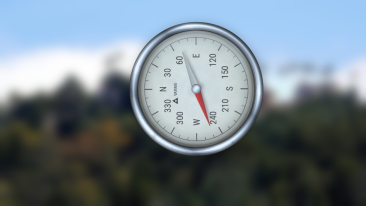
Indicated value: 250 °
